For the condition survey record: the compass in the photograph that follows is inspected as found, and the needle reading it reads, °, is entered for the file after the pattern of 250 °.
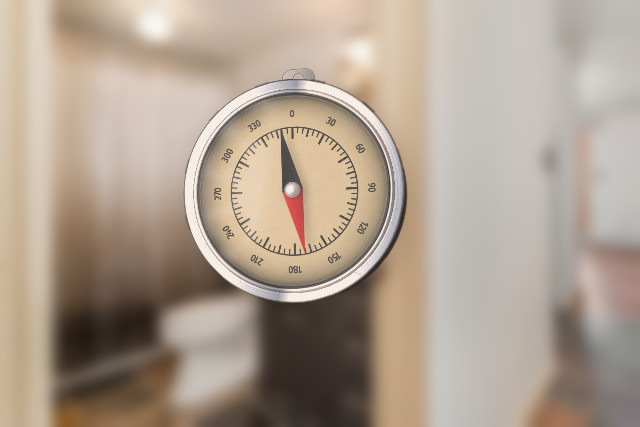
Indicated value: 170 °
